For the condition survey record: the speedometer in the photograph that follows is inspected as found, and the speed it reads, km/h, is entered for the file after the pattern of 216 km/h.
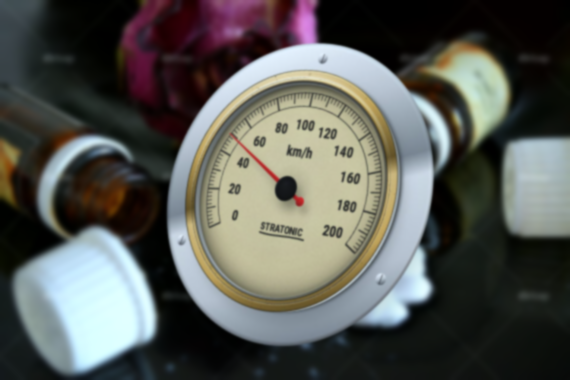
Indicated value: 50 km/h
